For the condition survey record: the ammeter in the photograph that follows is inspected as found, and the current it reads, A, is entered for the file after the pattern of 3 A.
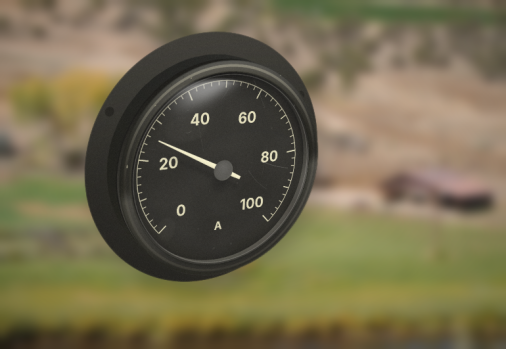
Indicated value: 26 A
